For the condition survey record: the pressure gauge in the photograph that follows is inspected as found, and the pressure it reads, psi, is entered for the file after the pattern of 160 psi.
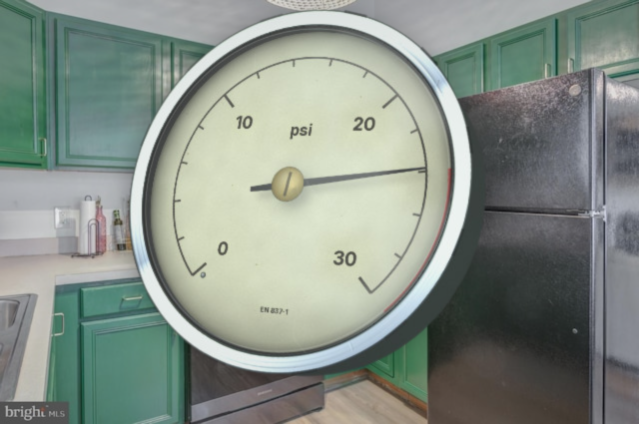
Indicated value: 24 psi
